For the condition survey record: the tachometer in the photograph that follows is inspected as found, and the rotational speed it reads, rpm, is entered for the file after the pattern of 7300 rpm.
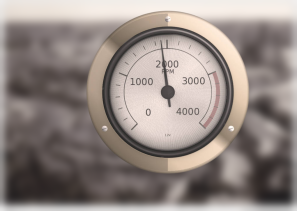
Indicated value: 1900 rpm
